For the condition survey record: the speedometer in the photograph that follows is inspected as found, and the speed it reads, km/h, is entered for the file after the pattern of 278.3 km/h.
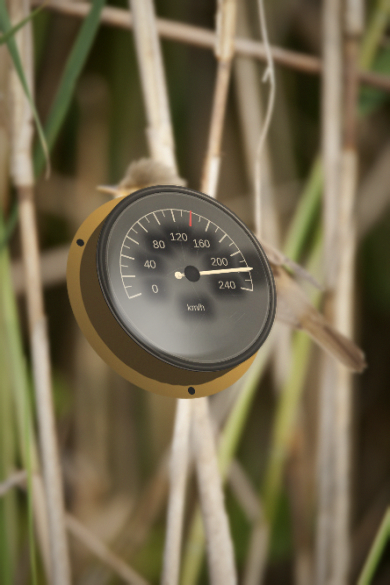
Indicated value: 220 km/h
